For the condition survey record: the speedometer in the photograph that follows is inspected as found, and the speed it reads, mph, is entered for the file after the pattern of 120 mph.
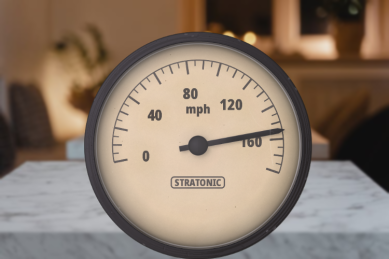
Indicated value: 155 mph
